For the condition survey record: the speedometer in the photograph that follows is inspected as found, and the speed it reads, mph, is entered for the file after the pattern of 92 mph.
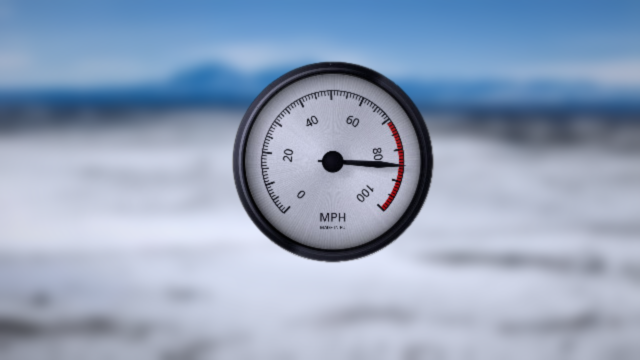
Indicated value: 85 mph
